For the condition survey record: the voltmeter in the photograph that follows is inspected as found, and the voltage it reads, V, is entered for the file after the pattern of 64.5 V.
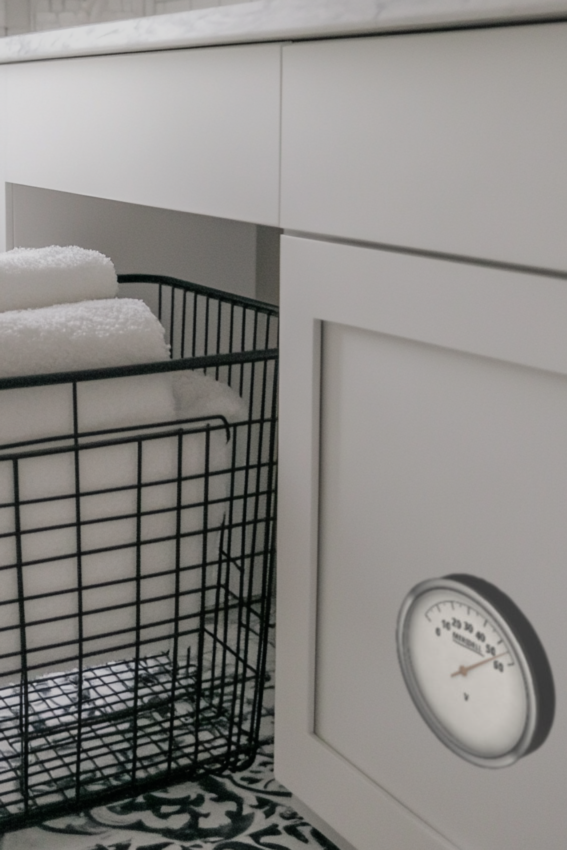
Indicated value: 55 V
